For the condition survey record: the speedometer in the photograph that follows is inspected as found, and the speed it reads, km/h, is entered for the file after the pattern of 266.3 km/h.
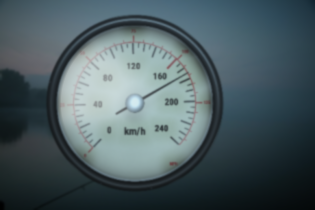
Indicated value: 175 km/h
